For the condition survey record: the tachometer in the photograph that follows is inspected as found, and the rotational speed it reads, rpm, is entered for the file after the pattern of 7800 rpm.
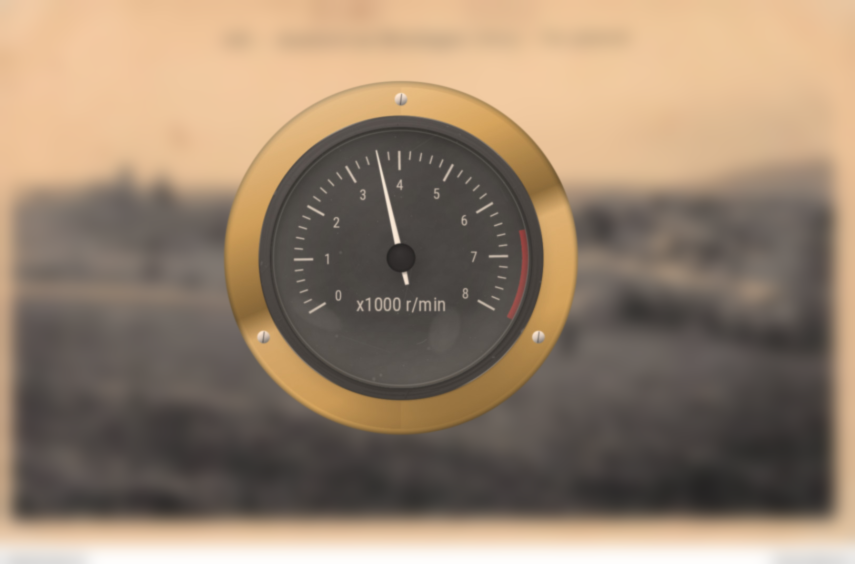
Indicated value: 3600 rpm
